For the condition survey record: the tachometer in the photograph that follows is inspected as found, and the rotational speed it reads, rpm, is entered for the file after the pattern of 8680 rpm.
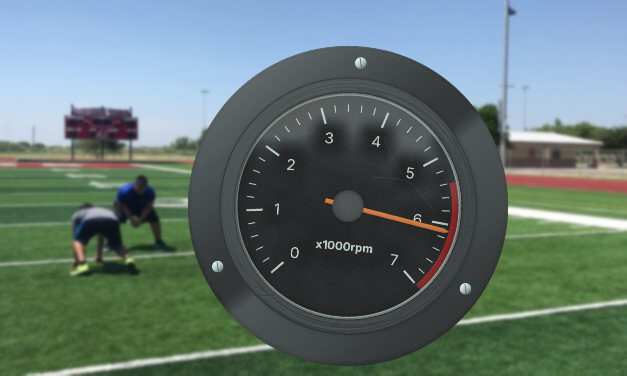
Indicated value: 6100 rpm
